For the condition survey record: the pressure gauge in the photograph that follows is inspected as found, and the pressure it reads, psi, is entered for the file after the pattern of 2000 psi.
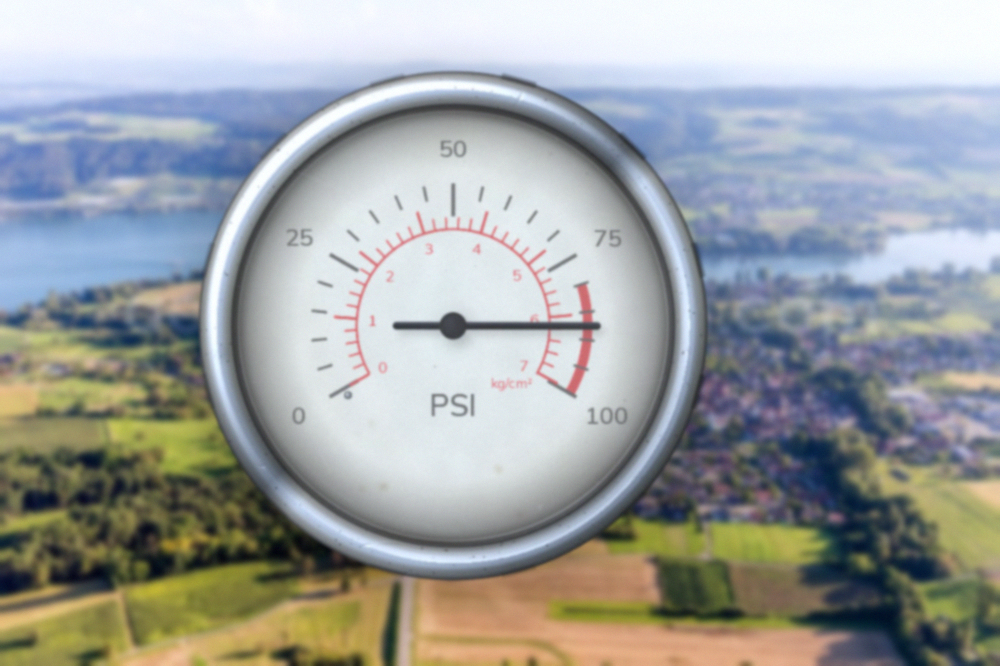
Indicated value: 87.5 psi
